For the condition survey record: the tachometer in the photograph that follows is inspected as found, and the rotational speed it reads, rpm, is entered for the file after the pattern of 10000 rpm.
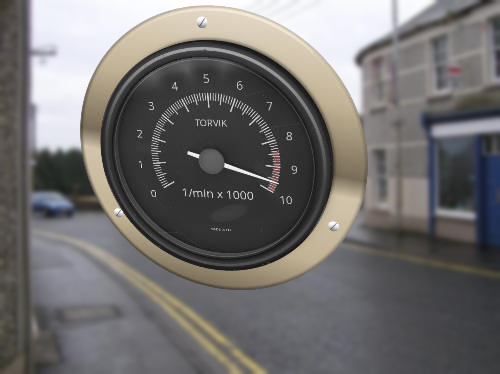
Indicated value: 9500 rpm
